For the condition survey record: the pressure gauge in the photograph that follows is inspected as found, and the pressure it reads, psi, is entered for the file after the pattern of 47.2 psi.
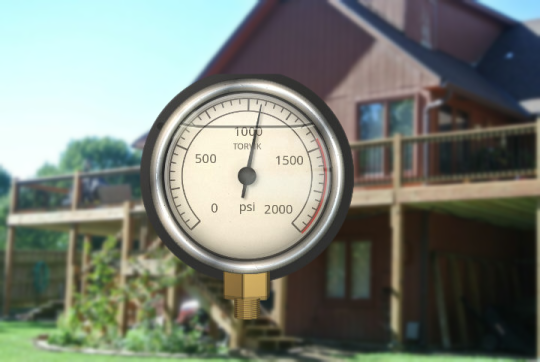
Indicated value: 1075 psi
